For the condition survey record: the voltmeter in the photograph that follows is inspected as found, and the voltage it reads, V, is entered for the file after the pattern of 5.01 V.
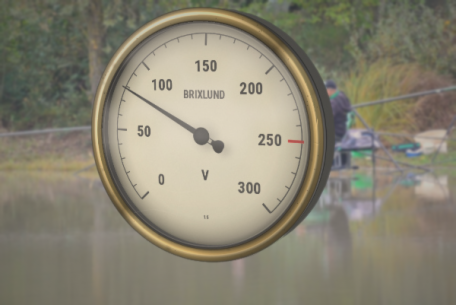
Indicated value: 80 V
